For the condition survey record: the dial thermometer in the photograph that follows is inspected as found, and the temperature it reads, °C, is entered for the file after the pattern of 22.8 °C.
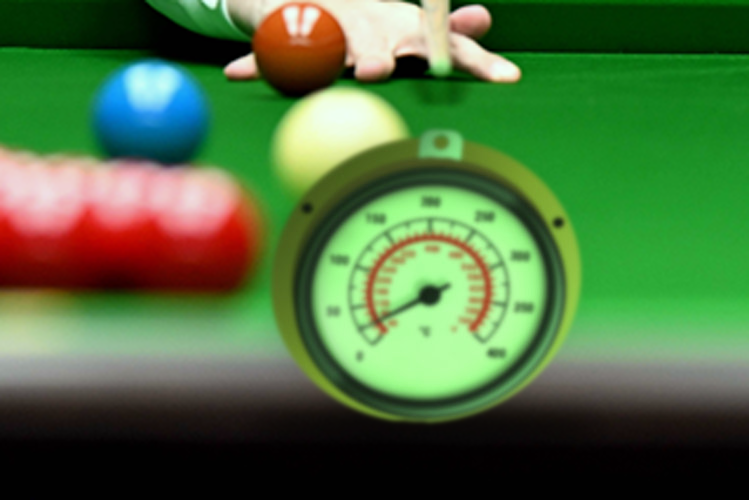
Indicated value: 25 °C
